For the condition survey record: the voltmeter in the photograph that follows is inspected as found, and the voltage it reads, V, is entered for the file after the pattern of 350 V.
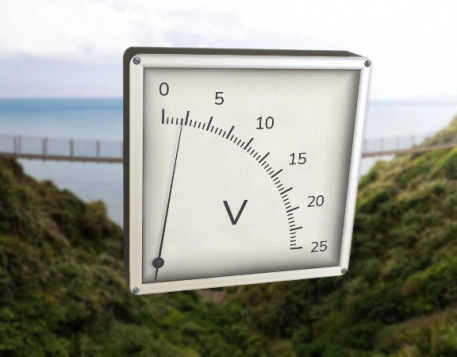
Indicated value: 2 V
